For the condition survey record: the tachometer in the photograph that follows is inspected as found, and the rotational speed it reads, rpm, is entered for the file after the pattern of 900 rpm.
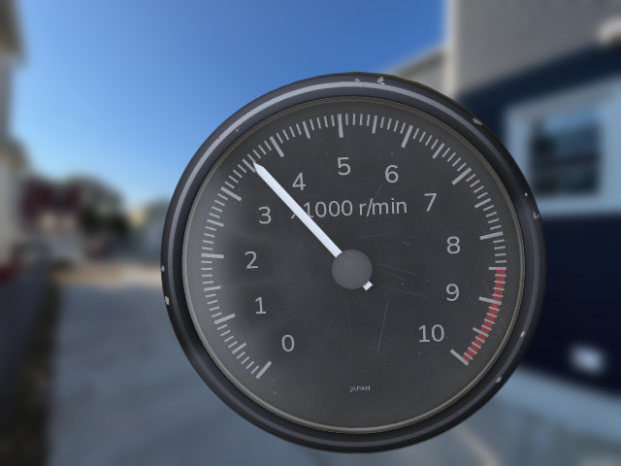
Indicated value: 3600 rpm
